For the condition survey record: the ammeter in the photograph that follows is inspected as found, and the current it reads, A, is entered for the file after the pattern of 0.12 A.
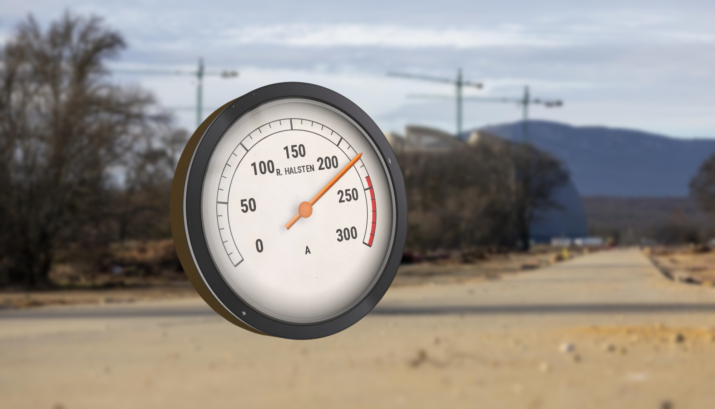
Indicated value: 220 A
